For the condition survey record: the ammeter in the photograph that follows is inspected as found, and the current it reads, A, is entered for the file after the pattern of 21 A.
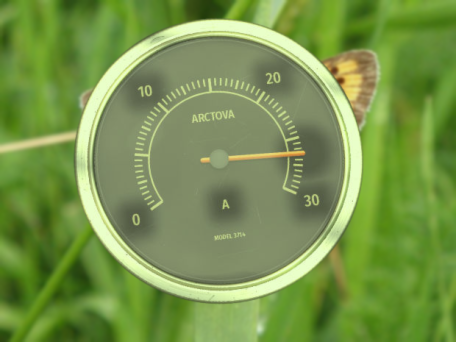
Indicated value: 26.5 A
